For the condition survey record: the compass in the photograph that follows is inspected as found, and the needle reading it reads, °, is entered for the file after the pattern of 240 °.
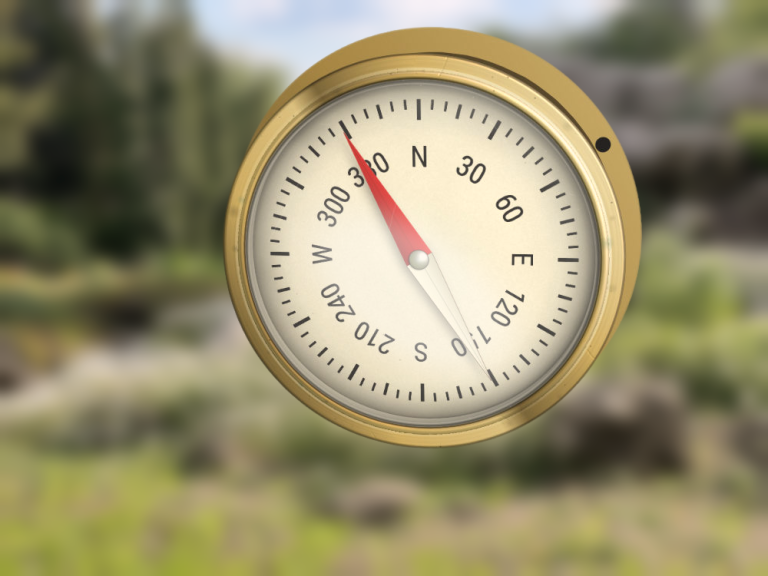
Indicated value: 330 °
